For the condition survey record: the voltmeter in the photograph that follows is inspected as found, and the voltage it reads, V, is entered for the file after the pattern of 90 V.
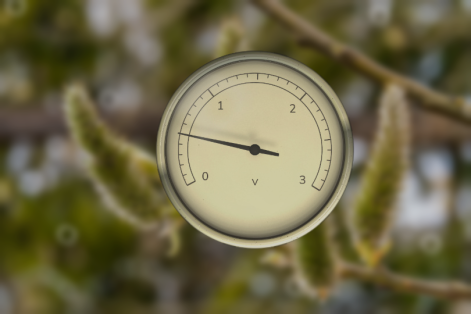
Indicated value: 0.5 V
